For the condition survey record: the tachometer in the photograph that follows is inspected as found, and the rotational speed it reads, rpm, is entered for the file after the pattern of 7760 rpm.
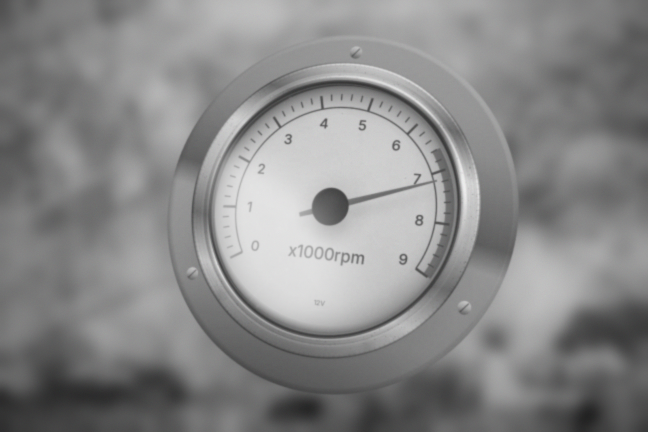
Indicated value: 7200 rpm
